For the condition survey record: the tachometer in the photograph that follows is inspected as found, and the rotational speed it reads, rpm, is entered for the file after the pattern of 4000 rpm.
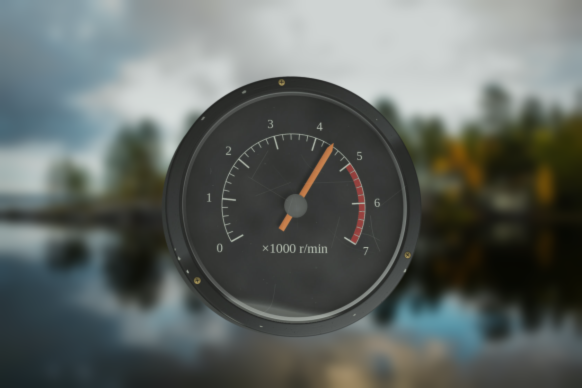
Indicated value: 4400 rpm
